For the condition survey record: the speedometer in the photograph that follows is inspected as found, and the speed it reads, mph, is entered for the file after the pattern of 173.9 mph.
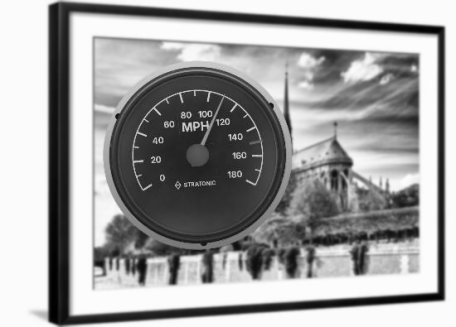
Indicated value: 110 mph
